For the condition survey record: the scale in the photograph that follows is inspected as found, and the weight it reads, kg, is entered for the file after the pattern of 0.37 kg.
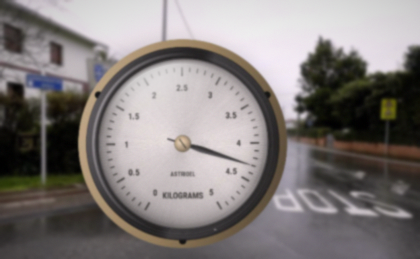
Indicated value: 4.3 kg
